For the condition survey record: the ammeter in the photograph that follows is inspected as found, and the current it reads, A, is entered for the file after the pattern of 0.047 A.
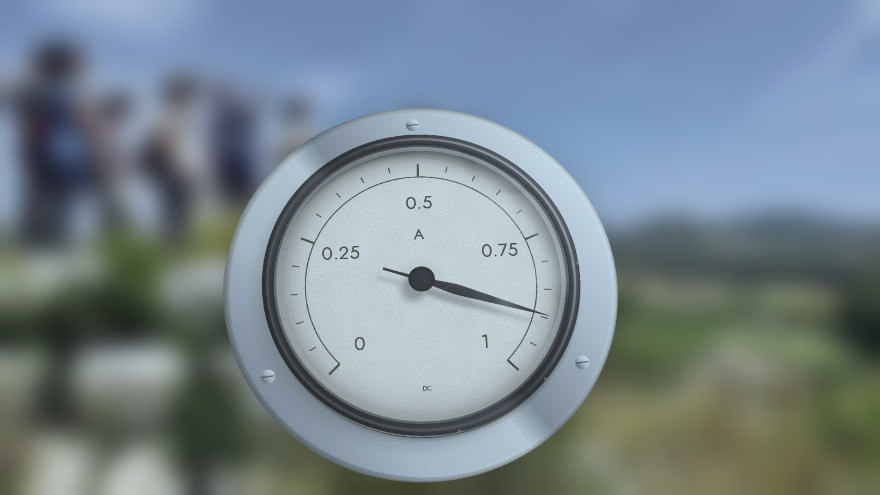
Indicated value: 0.9 A
